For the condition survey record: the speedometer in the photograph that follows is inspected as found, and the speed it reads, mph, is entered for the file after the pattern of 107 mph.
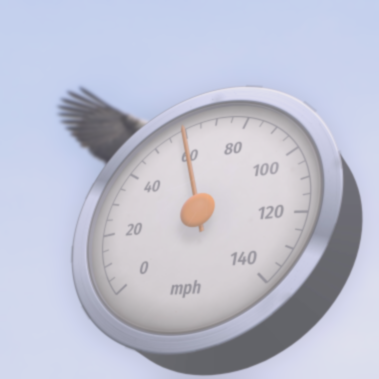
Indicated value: 60 mph
